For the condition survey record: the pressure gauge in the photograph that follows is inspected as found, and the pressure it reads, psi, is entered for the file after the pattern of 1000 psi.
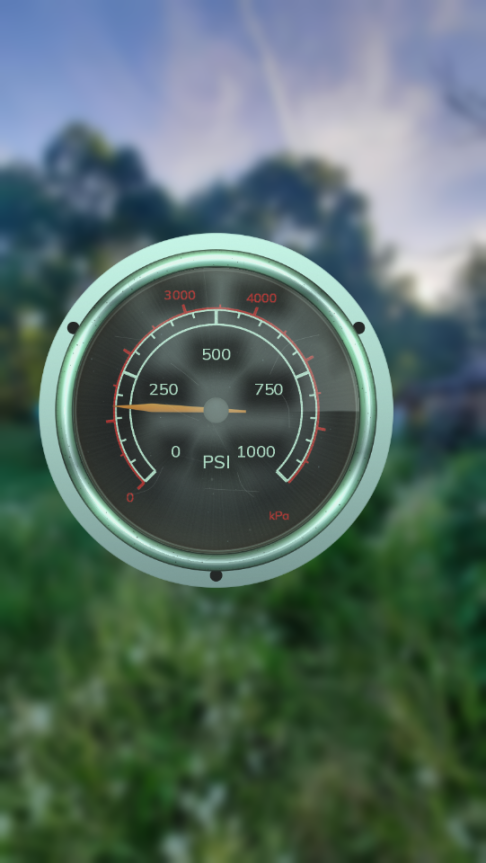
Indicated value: 175 psi
